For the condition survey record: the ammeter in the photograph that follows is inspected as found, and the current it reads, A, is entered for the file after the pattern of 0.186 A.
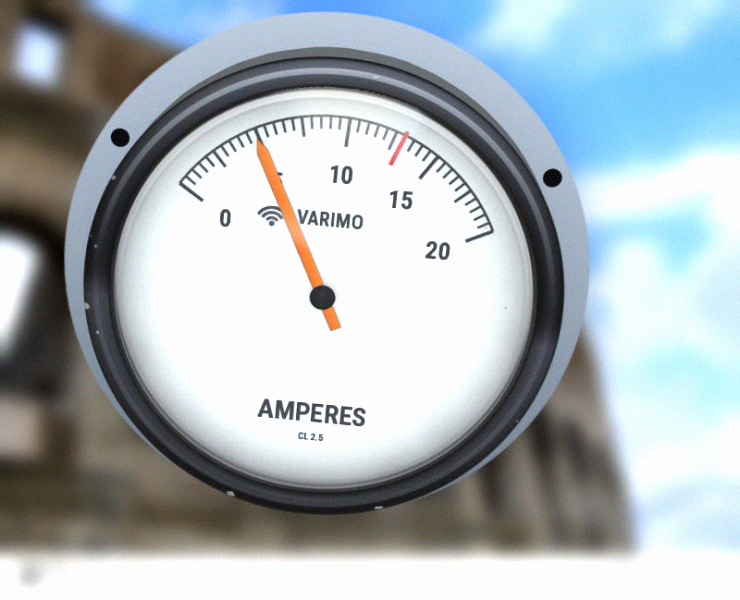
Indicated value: 5 A
